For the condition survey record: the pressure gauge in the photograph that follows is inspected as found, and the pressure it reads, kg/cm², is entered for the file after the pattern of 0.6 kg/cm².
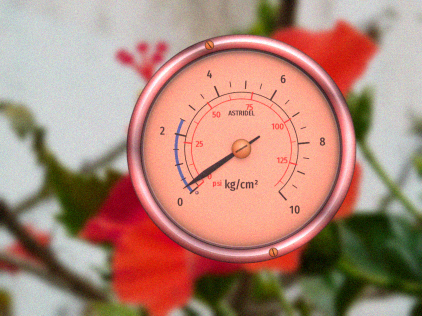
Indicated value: 0.25 kg/cm²
